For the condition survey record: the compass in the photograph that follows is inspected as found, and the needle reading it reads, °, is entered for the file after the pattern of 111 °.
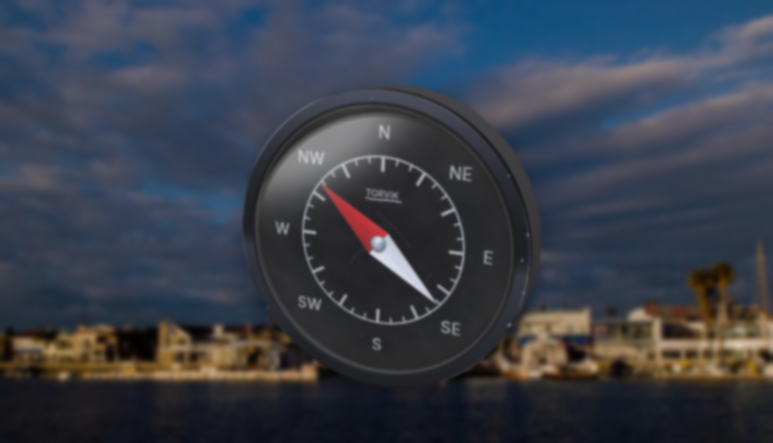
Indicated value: 310 °
